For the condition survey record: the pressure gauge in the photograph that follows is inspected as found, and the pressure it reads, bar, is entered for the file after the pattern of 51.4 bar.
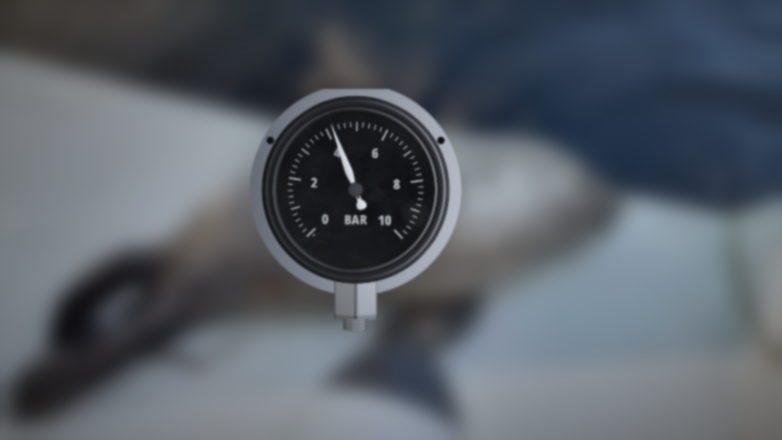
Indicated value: 4.2 bar
